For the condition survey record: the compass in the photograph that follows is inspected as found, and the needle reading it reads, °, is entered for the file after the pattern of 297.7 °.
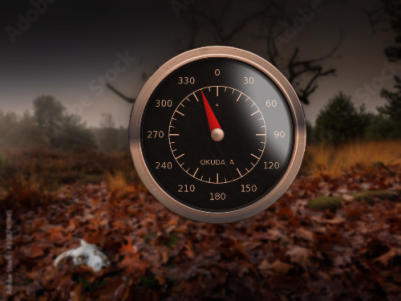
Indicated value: 340 °
